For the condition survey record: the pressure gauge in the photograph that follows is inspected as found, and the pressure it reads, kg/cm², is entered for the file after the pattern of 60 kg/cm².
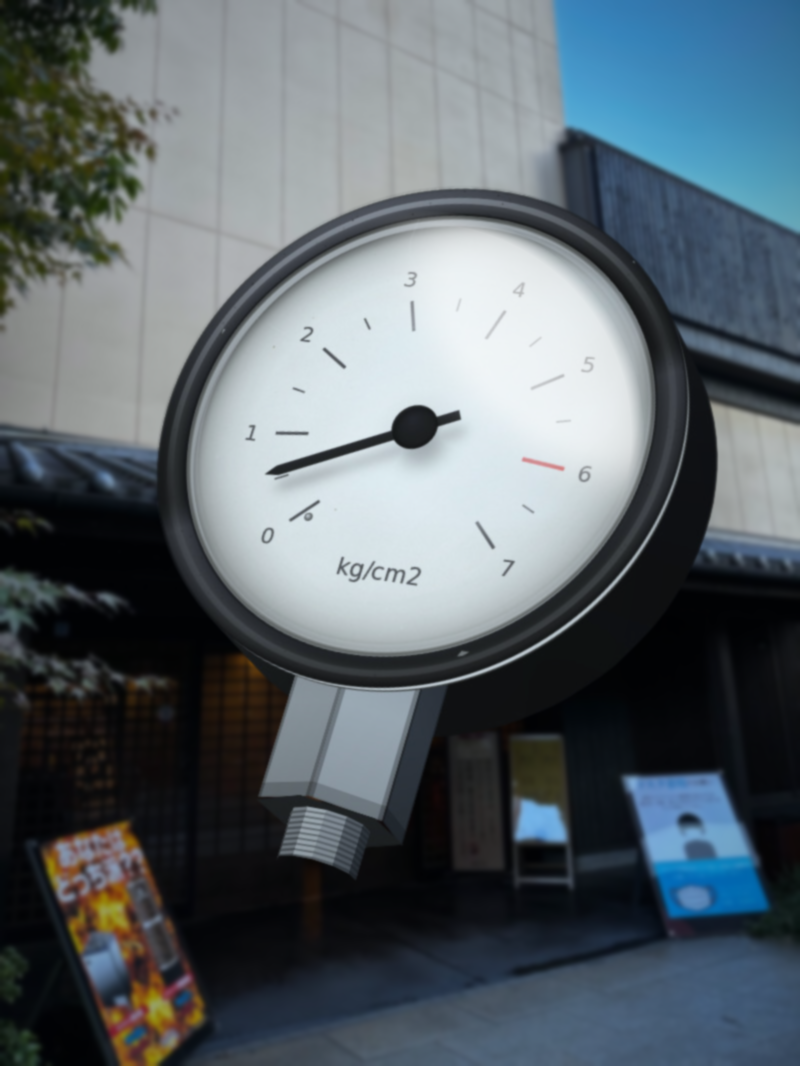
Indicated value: 0.5 kg/cm²
